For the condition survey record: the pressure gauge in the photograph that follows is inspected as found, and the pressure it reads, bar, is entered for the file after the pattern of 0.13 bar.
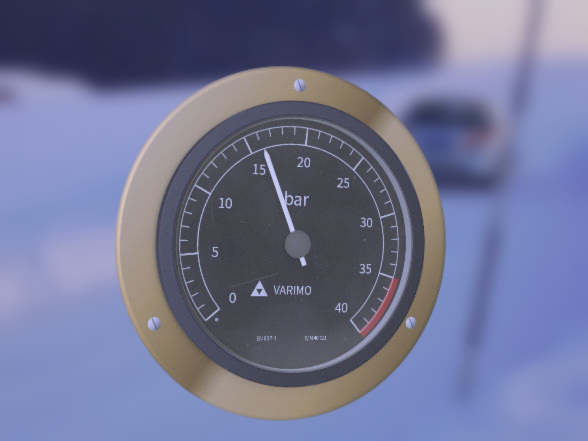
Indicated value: 16 bar
